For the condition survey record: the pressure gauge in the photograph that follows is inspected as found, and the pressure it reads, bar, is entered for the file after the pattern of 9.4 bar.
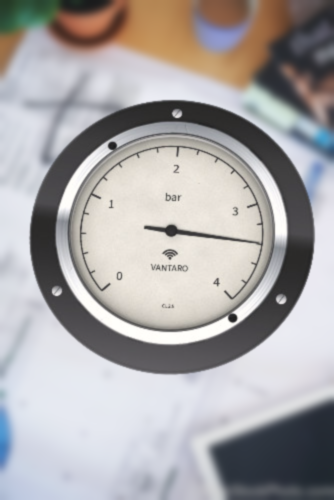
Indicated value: 3.4 bar
